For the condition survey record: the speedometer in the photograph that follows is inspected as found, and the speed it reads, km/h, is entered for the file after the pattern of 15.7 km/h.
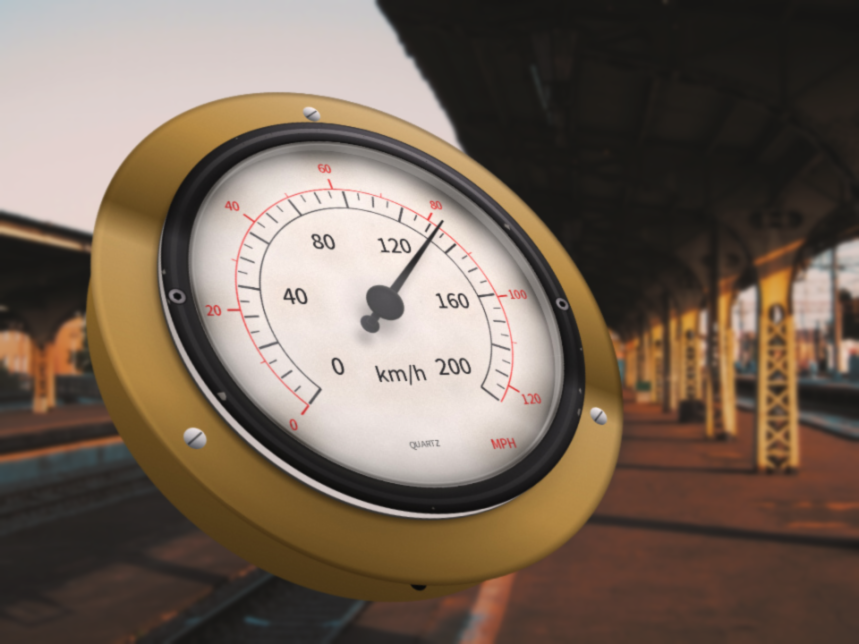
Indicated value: 132.5 km/h
